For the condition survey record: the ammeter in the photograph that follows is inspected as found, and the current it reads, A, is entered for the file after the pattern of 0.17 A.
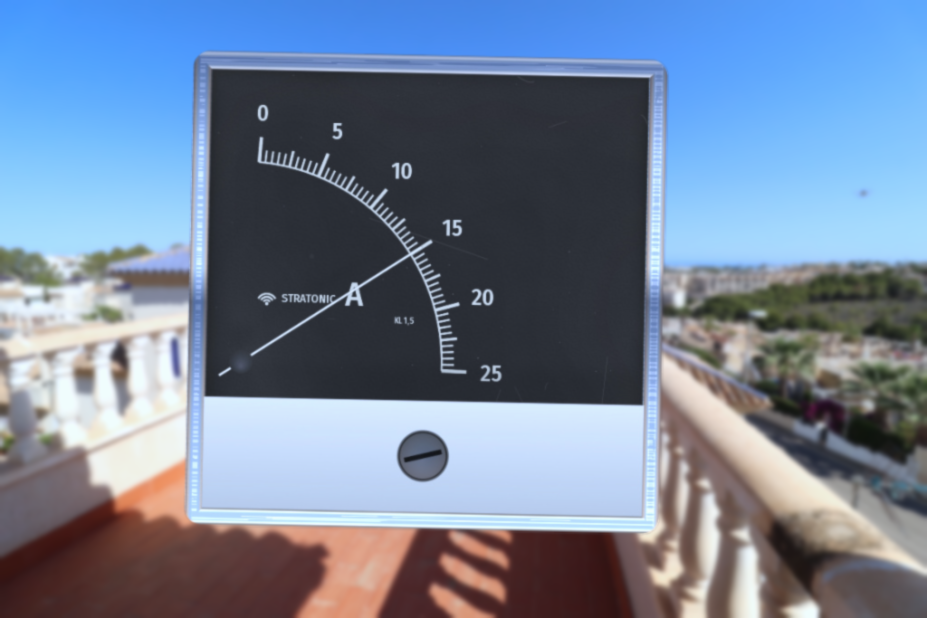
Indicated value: 15 A
